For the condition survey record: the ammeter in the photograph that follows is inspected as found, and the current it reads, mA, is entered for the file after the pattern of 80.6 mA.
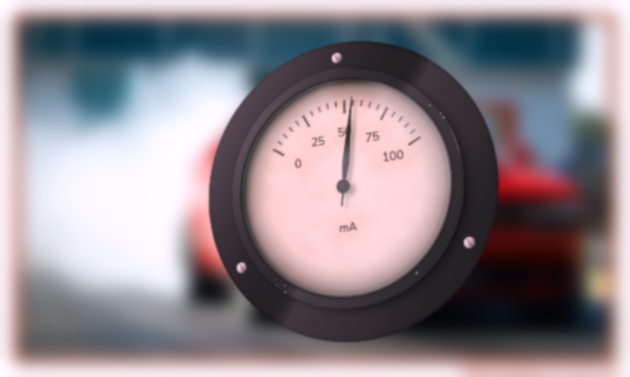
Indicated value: 55 mA
